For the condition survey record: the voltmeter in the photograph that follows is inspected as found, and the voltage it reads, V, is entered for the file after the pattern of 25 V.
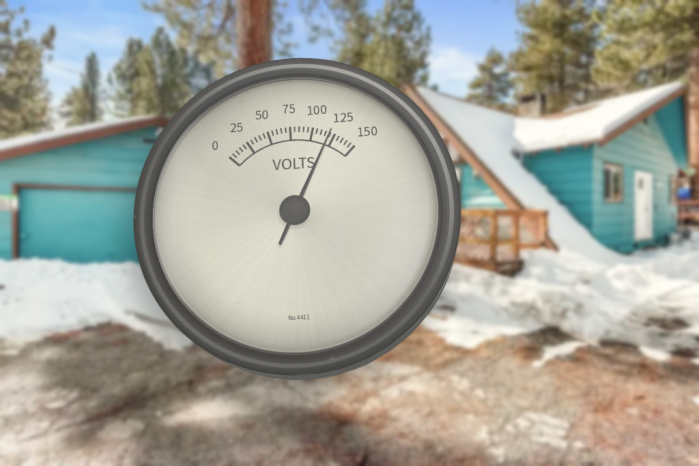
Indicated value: 120 V
